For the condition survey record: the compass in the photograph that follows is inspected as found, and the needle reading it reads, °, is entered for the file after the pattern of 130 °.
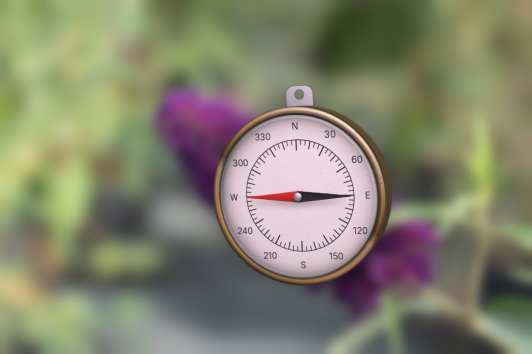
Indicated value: 270 °
